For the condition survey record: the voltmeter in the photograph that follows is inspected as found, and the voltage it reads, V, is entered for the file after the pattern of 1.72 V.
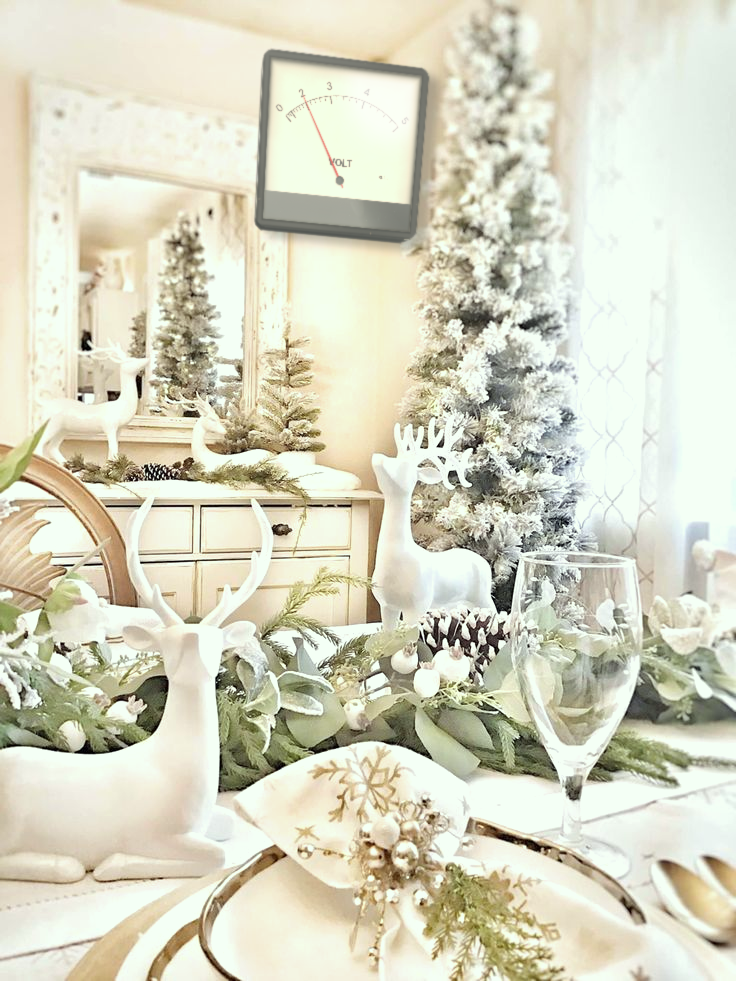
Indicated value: 2 V
